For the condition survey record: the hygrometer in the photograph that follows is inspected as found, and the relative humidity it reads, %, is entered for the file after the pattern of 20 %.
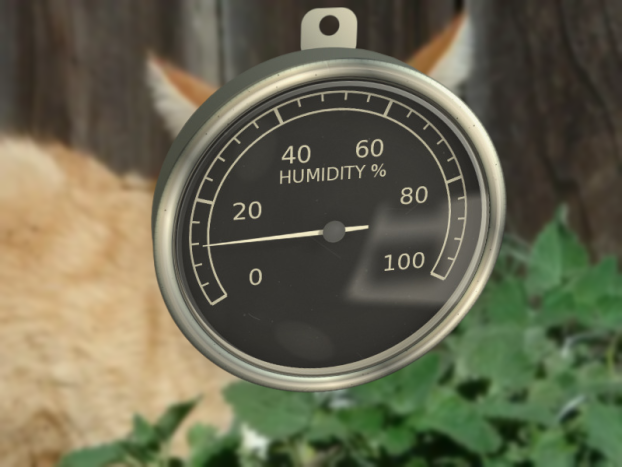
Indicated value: 12 %
